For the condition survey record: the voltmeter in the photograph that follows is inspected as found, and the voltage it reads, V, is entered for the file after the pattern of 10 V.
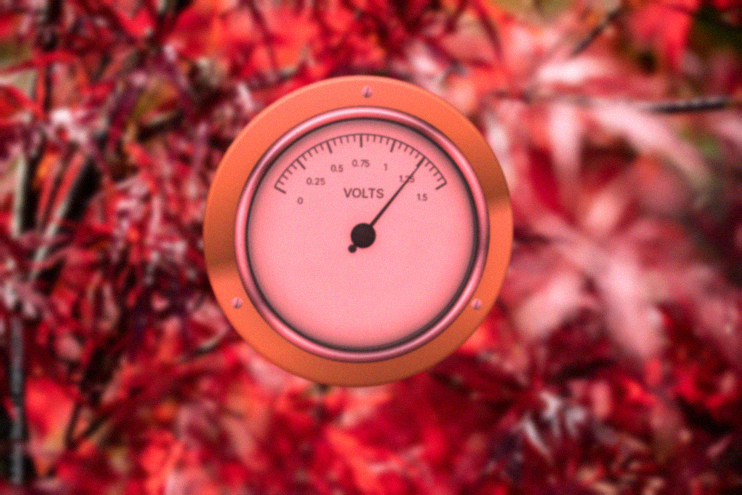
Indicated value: 1.25 V
